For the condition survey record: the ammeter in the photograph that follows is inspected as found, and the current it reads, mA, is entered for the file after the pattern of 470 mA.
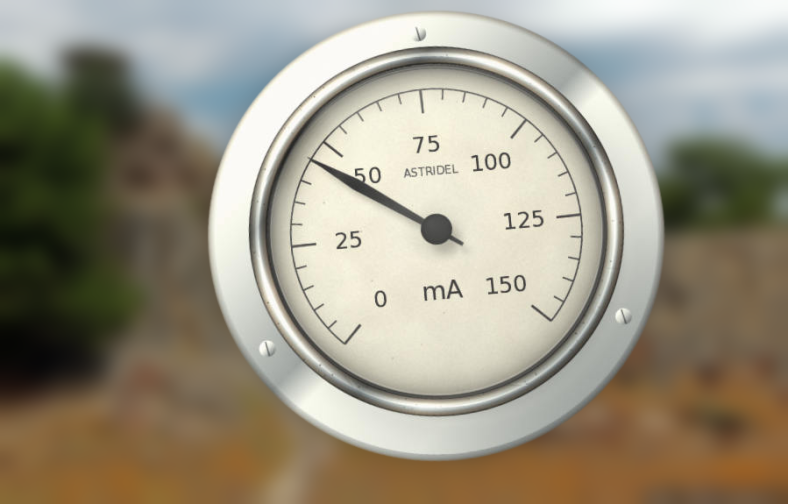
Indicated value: 45 mA
